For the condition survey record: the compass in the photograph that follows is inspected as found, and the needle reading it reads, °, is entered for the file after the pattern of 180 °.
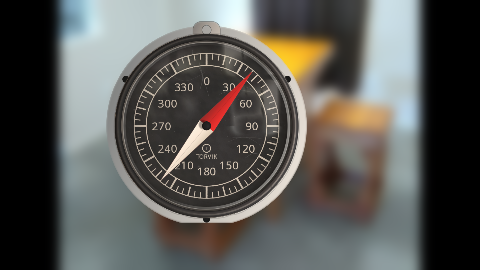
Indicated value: 40 °
